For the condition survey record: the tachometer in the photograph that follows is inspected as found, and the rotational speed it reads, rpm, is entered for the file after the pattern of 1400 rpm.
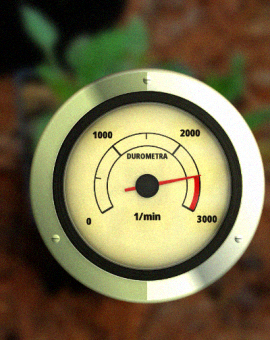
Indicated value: 2500 rpm
